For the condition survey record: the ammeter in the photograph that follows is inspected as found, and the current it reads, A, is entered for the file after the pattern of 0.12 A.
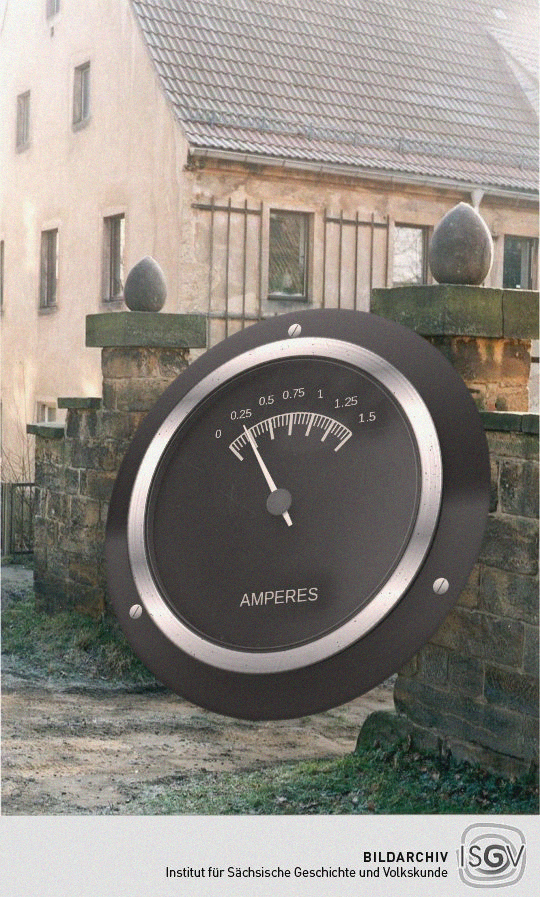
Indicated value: 0.25 A
